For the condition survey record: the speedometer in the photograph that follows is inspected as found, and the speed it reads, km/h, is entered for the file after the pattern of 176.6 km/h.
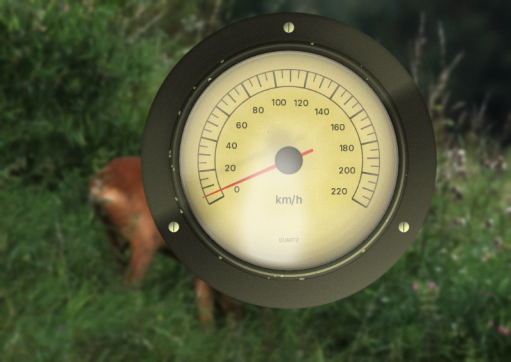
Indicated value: 5 km/h
